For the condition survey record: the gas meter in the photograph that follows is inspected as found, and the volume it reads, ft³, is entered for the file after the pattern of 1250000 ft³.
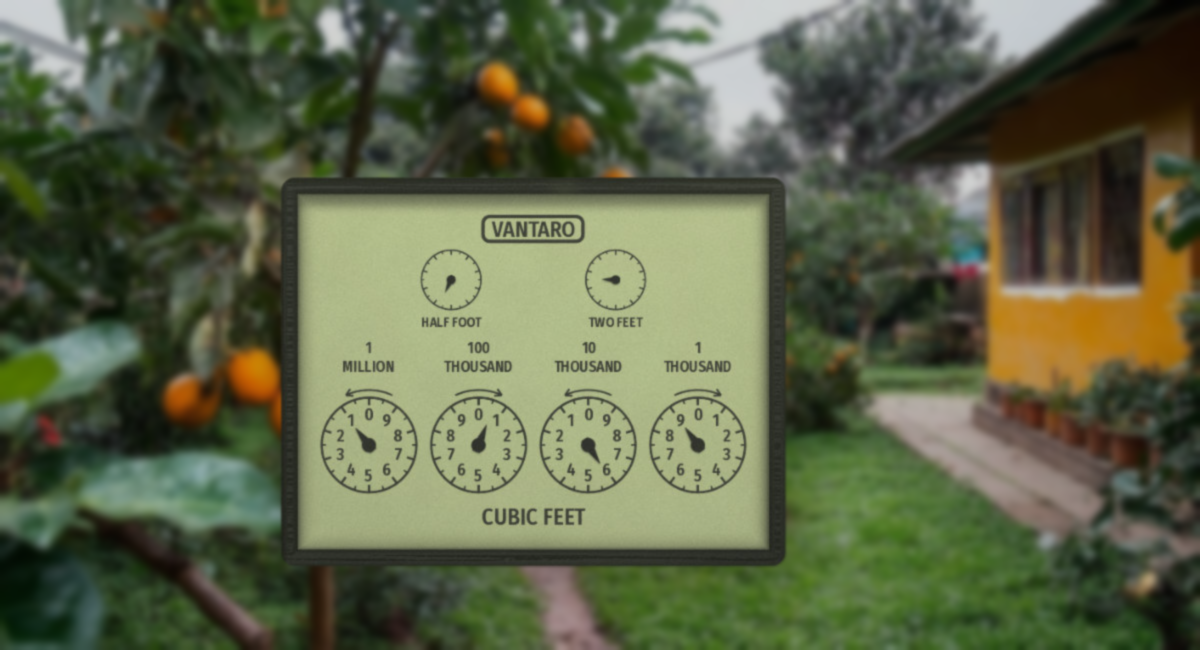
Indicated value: 105900 ft³
